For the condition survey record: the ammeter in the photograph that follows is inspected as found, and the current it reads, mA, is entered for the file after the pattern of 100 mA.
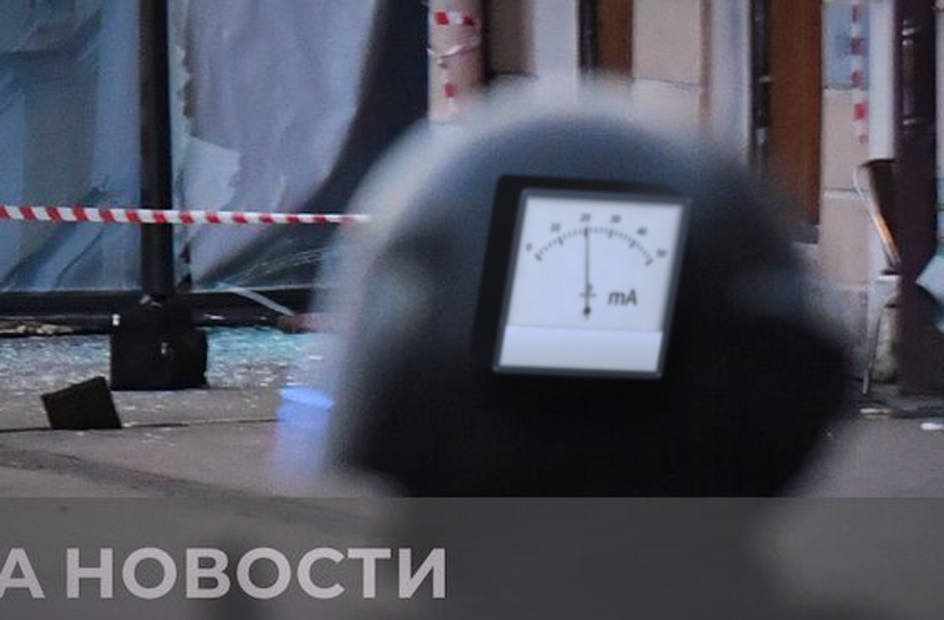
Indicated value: 20 mA
